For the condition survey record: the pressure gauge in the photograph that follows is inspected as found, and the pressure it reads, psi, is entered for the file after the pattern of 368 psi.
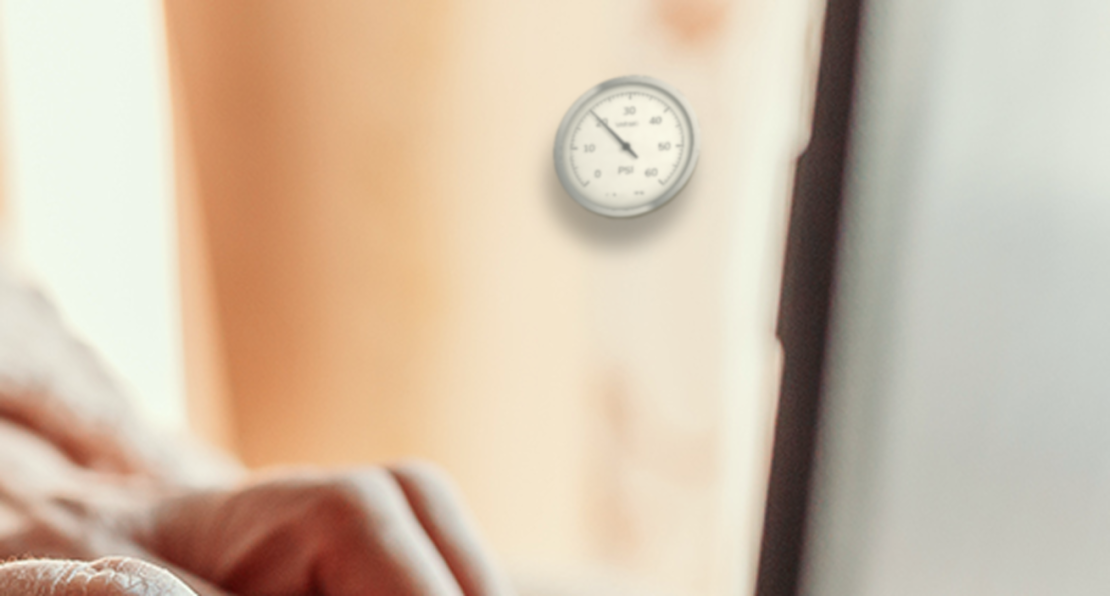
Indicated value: 20 psi
